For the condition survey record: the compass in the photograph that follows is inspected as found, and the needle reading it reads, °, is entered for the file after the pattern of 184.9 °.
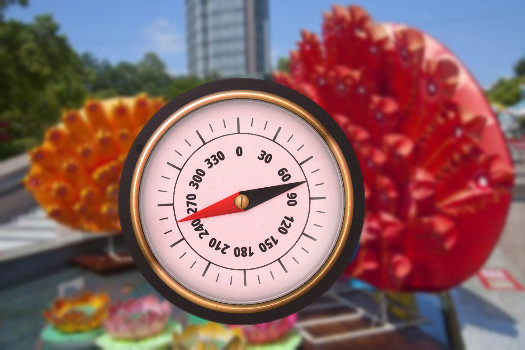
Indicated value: 255 °
